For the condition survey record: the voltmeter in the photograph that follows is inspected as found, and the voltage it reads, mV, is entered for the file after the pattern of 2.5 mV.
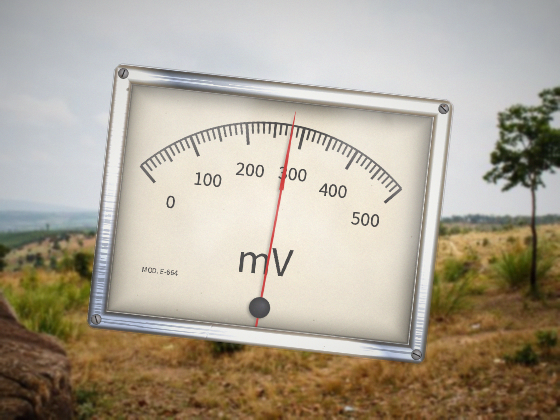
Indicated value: 280 mV
